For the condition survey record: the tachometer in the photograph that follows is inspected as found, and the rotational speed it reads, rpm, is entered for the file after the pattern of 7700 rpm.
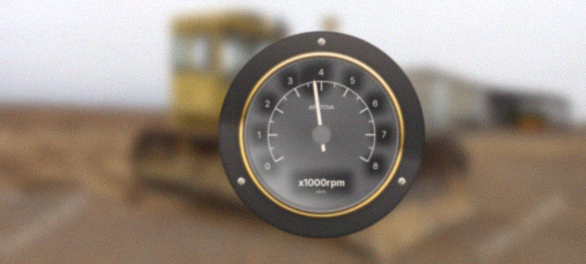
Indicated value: 3750 rpm
